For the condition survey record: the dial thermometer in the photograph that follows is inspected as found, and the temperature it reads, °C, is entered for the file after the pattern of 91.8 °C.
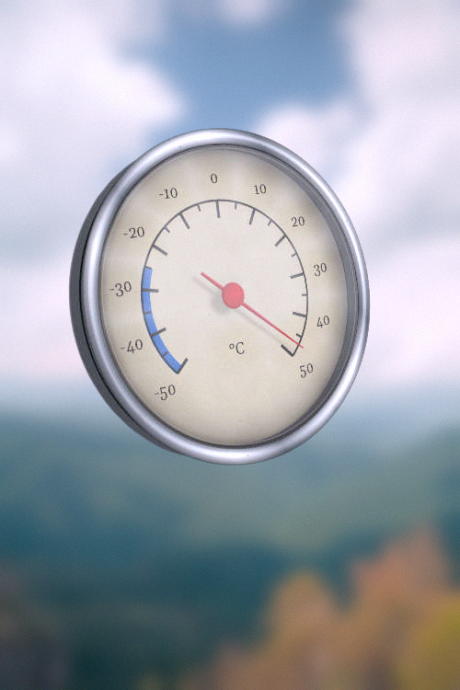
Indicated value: 47.5 °C
